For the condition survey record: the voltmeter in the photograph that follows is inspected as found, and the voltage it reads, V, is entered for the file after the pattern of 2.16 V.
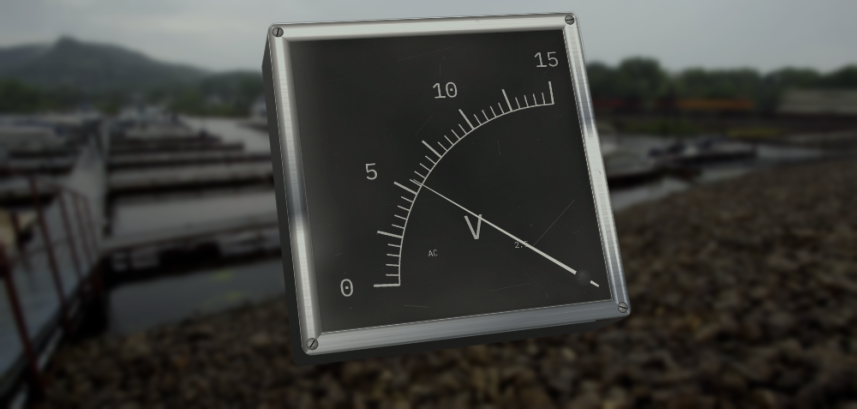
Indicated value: 5.5 V
